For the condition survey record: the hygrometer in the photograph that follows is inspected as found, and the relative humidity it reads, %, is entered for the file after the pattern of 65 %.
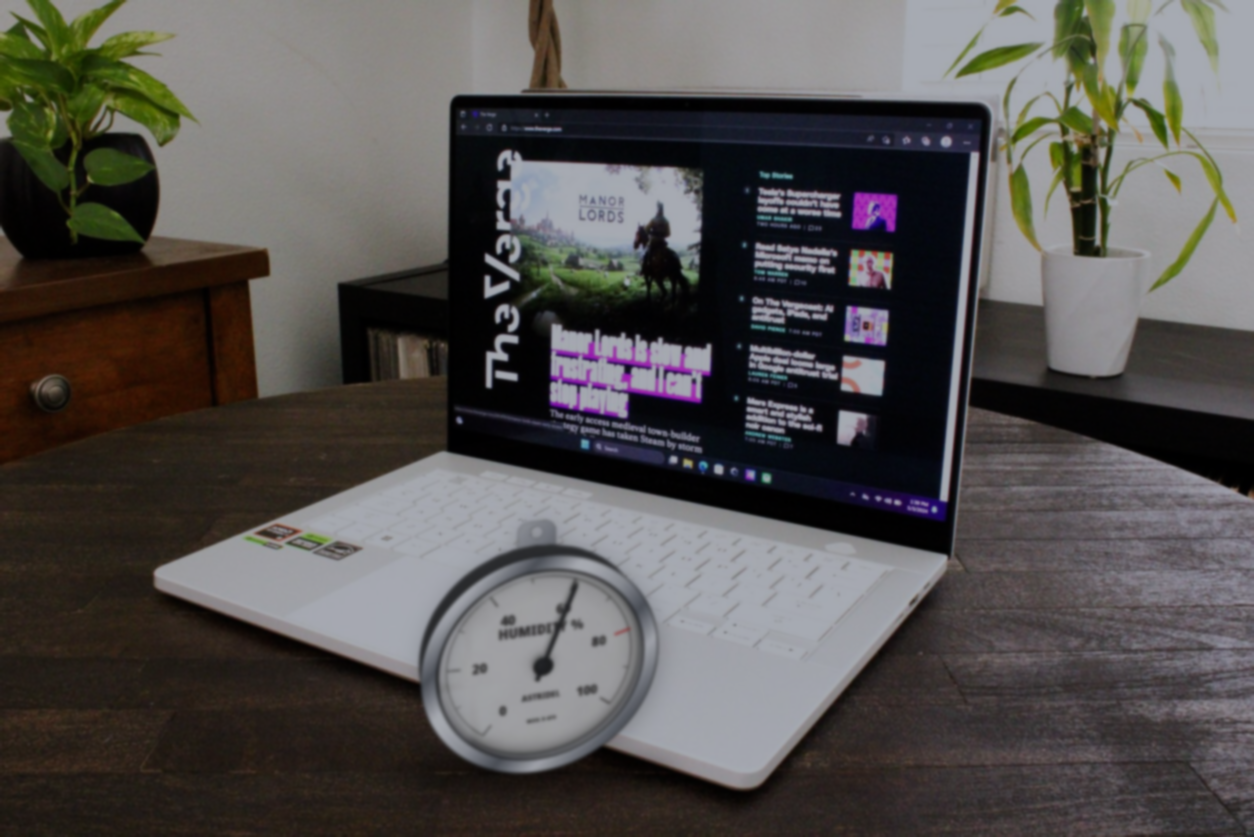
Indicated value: 60 %
